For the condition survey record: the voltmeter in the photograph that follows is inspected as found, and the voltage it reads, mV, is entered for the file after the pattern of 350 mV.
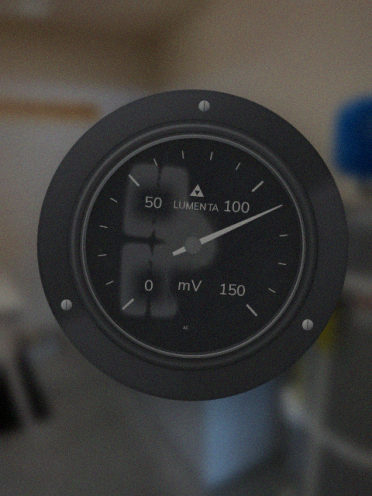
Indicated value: 110 mV
